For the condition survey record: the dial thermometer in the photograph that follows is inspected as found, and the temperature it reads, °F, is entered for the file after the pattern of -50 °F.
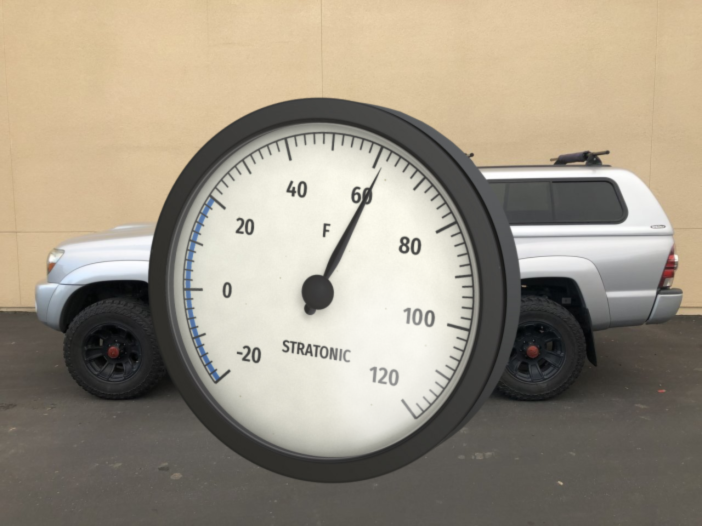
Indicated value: 62 °F
